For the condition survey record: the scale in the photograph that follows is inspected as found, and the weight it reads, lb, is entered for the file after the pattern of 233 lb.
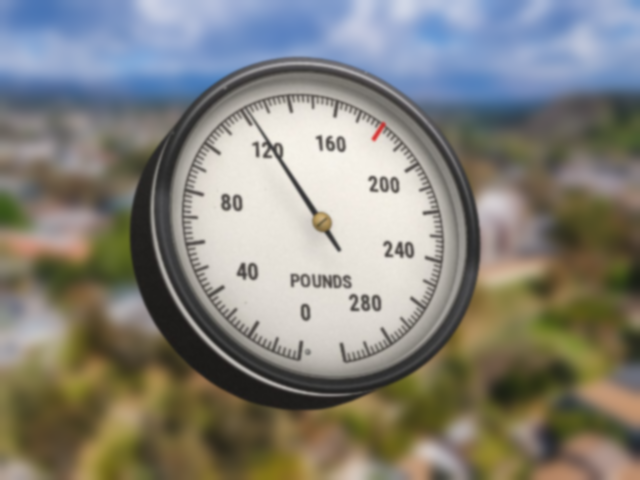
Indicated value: 120 lb
